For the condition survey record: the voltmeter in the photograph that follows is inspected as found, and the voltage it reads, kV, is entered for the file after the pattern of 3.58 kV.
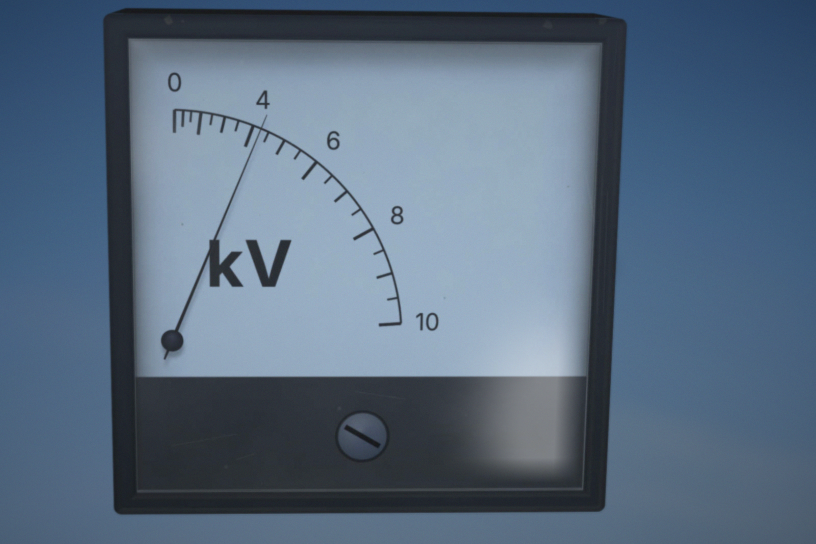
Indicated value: 4.25 kV
